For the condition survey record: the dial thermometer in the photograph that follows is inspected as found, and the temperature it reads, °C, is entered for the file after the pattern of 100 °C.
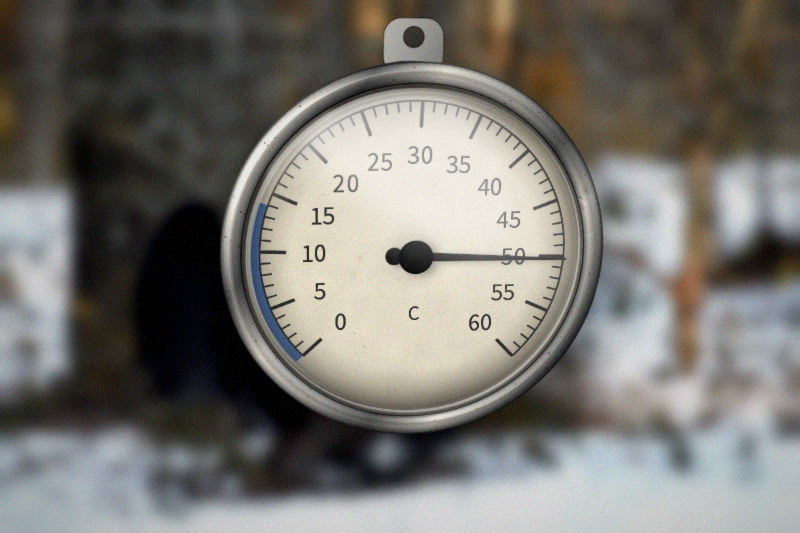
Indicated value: 50 °C
